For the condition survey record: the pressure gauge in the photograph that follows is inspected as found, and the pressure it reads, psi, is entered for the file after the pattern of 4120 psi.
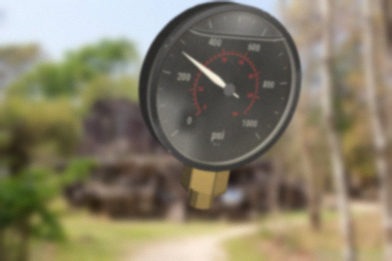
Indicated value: 275 psi
